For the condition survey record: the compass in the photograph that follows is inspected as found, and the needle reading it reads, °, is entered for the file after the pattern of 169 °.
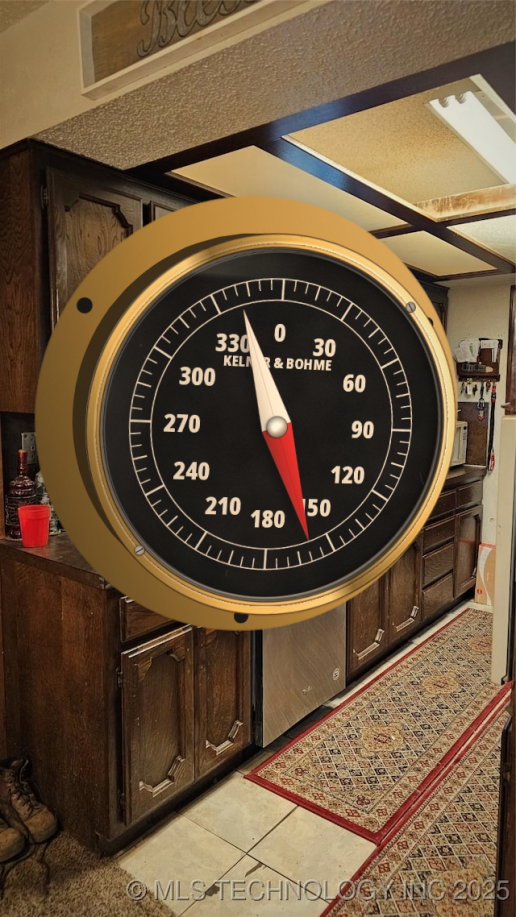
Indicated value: 160 °
